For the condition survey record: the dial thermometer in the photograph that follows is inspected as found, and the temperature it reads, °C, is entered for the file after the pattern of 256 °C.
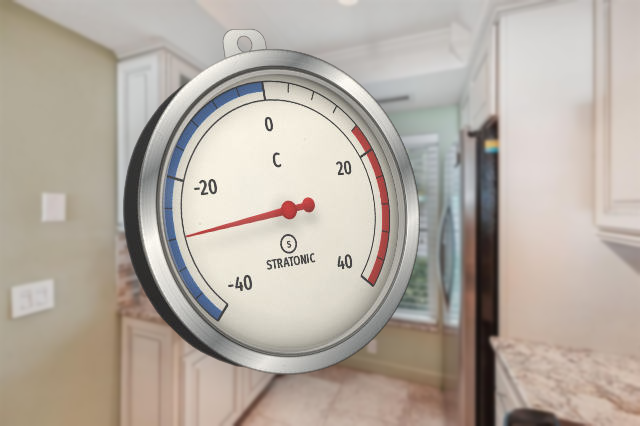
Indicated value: -28 °C
